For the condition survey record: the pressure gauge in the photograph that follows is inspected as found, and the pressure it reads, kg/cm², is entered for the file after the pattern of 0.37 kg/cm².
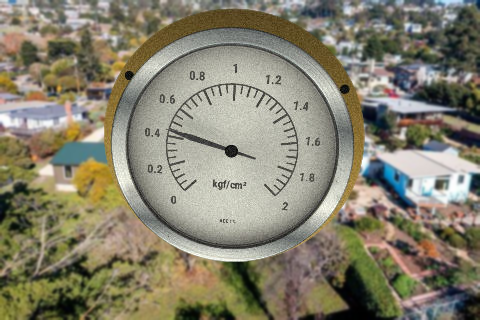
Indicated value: 0.45 kg/cm²
